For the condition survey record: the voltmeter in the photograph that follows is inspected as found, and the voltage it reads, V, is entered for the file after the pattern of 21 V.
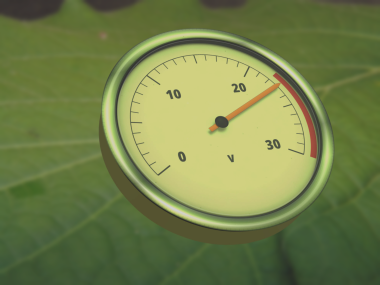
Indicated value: 23 V
